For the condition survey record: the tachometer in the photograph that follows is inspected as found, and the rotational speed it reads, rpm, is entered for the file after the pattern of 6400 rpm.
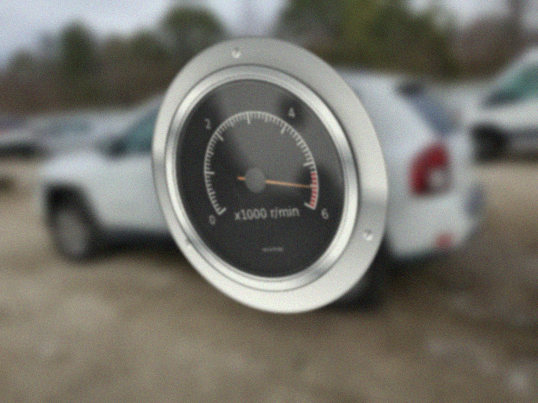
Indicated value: 5500 rpm
